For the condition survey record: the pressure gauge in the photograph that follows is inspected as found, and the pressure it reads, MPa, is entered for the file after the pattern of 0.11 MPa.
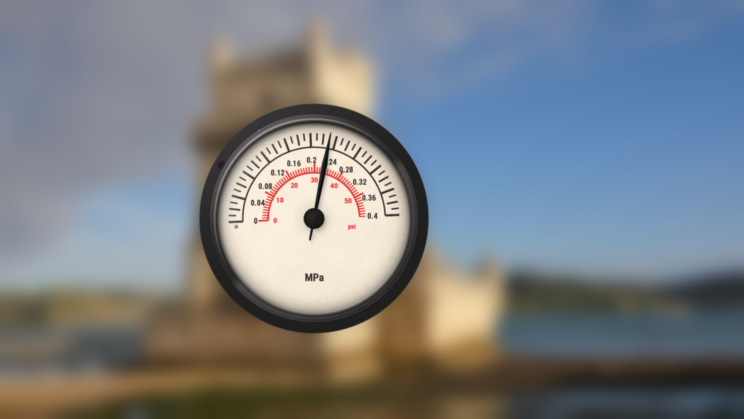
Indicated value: 0.23 MPa
